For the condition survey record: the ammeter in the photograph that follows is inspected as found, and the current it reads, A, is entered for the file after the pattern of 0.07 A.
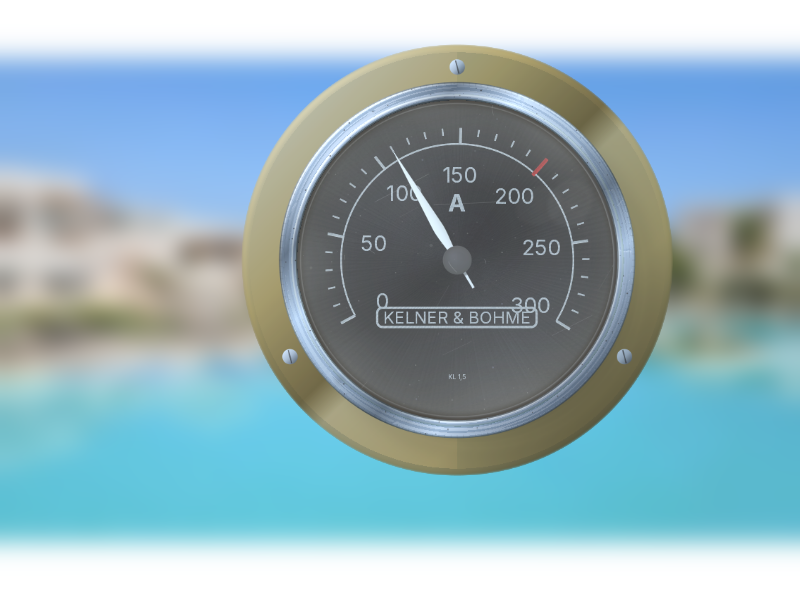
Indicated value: 110 A
